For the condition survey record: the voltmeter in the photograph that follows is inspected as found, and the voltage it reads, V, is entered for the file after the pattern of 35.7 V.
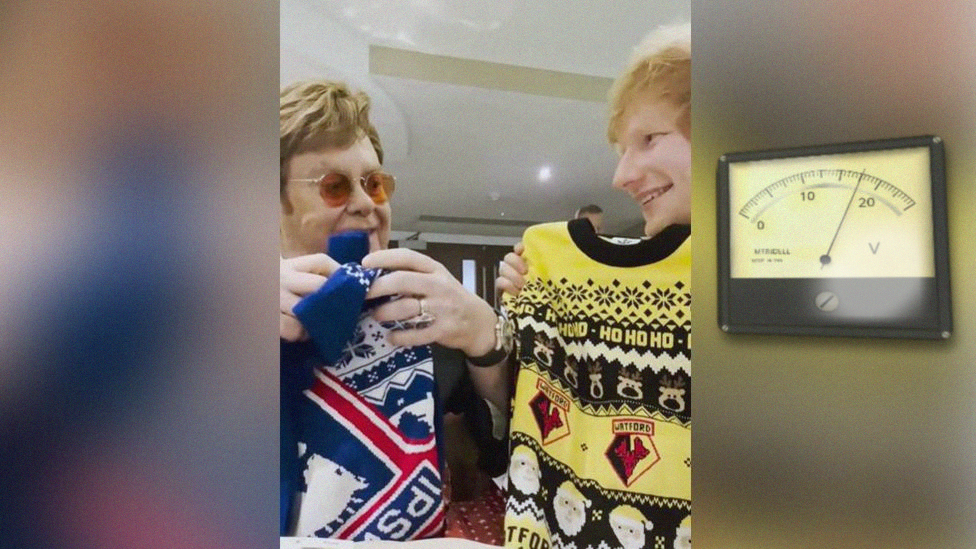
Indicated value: 17.5 V
